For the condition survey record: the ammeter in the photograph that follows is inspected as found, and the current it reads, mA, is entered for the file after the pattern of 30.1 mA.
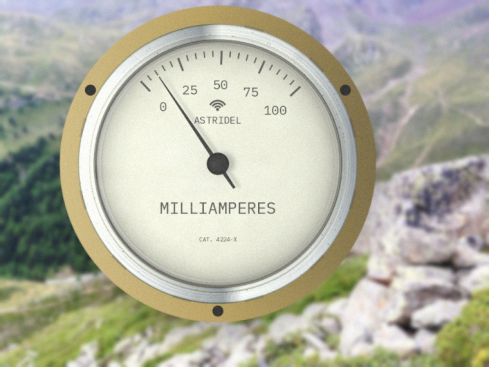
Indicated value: 10 mA
